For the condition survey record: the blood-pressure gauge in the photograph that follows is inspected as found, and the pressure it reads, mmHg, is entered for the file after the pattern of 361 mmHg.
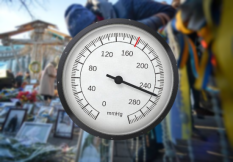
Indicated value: 250 mmHg
